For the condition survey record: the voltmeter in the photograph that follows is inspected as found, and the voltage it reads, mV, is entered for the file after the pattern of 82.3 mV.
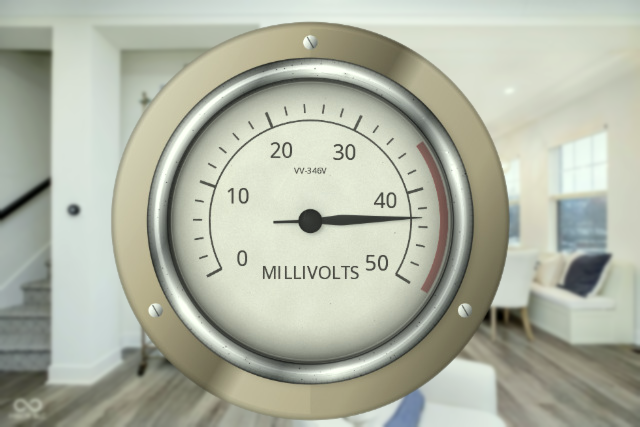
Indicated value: 43 mV
